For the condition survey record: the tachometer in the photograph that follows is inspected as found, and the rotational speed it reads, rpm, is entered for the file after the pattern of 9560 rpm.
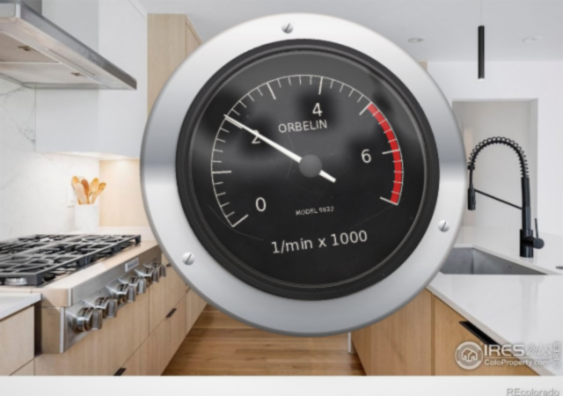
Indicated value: 2000 rpm
